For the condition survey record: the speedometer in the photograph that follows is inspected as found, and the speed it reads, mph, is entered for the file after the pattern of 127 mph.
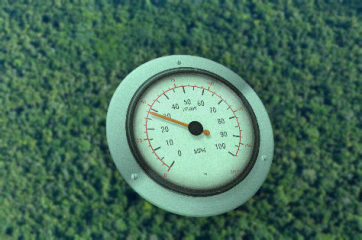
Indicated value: 27.5 mph
